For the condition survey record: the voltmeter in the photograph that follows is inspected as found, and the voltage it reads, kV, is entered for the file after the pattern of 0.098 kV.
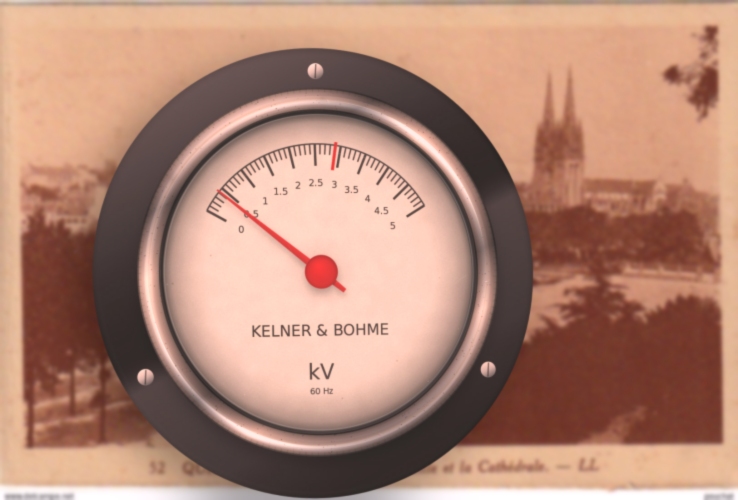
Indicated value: 0.4 kV
